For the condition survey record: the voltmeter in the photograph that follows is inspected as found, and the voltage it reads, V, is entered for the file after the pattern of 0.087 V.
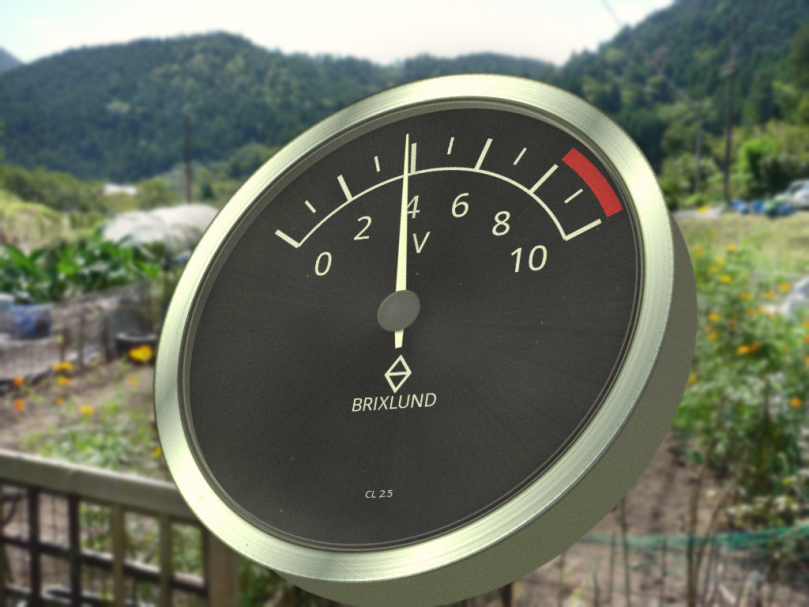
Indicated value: 4 V
